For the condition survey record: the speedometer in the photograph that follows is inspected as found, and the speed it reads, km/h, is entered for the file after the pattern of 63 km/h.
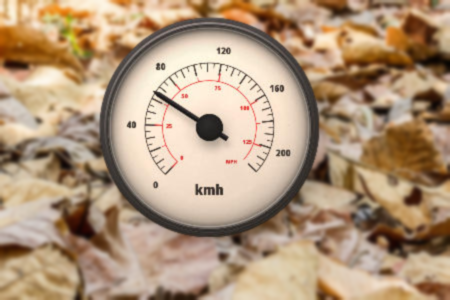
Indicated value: 65 km/h
